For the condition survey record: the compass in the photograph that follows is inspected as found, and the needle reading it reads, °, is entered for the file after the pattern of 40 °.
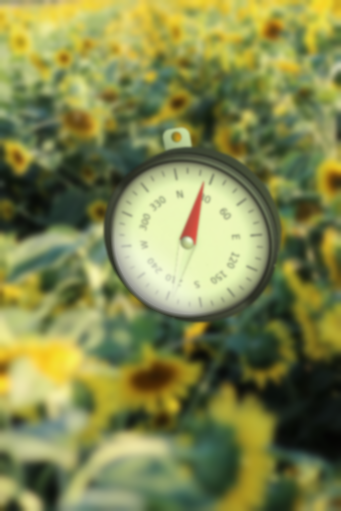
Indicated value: 25 °
